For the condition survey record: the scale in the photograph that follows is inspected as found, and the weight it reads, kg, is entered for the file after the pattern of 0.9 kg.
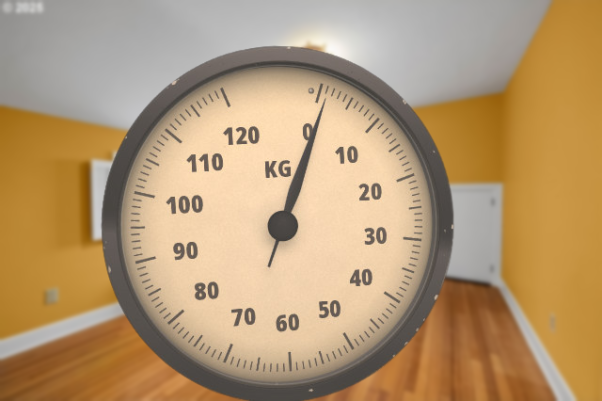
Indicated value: 1 kg
